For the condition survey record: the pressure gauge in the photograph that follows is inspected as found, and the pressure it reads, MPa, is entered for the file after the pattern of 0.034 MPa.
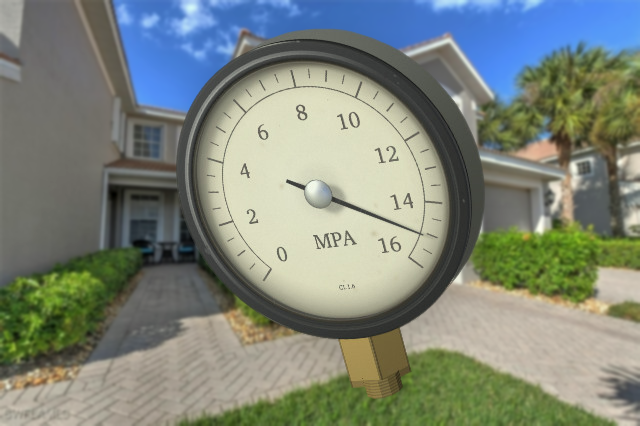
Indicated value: 15 MPa
